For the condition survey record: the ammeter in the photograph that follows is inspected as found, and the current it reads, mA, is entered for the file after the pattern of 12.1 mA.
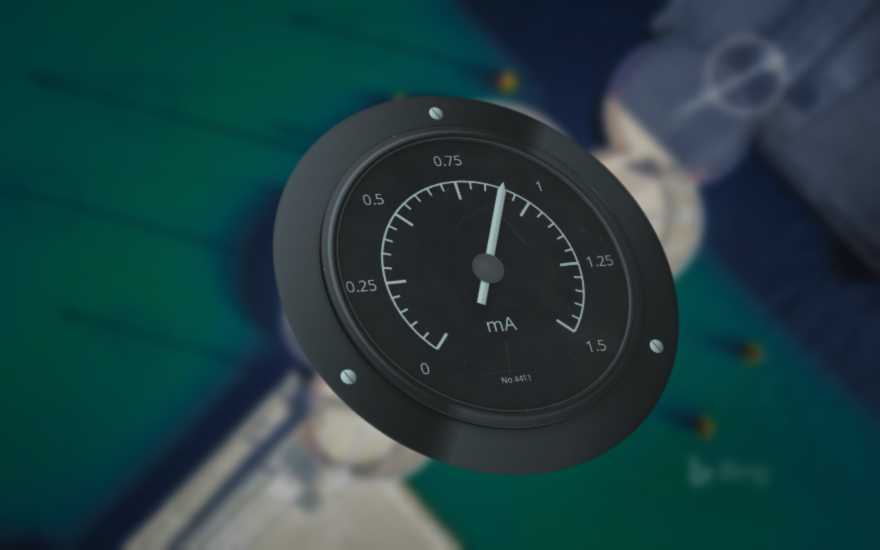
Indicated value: 0.9 mA
